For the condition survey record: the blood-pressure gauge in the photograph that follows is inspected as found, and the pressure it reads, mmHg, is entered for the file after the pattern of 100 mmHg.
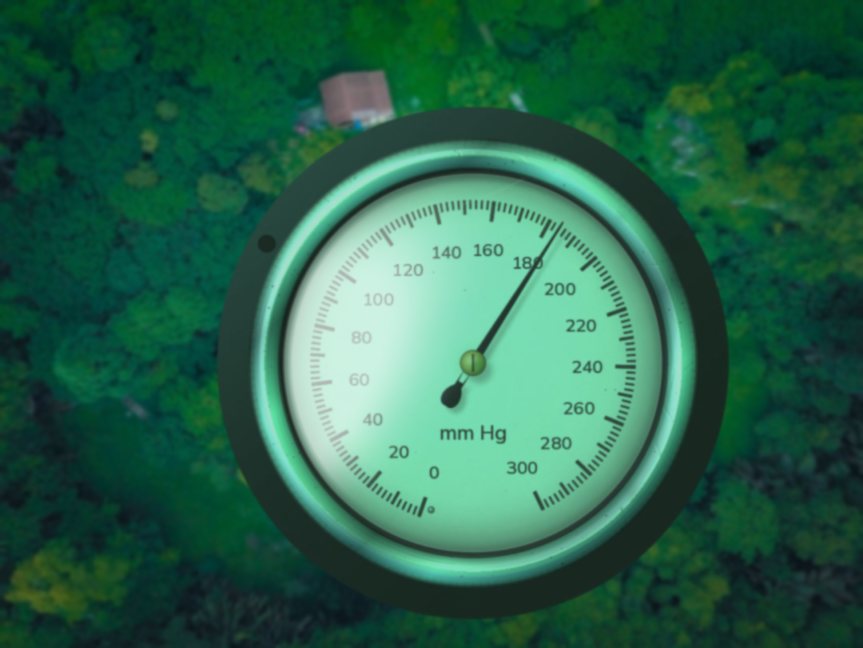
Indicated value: 184 mmHg
